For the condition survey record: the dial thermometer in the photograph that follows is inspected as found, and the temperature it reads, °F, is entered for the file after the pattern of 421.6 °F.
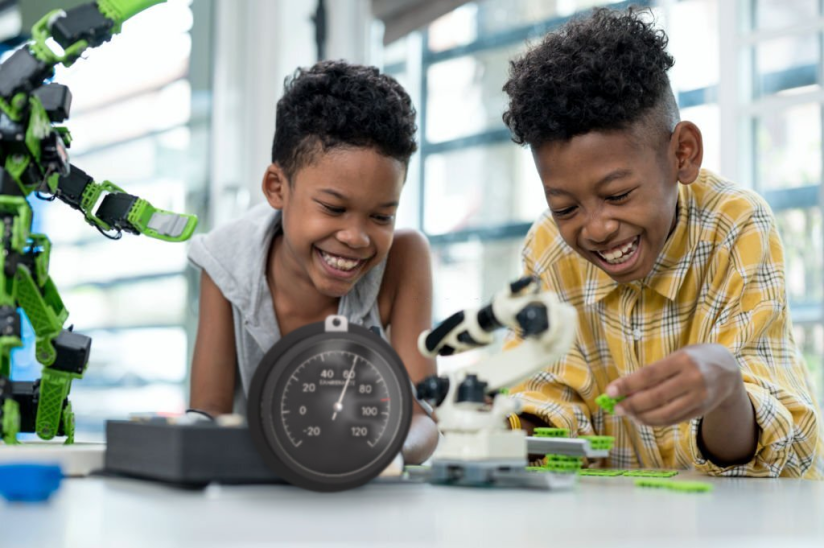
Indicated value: 60 °F
